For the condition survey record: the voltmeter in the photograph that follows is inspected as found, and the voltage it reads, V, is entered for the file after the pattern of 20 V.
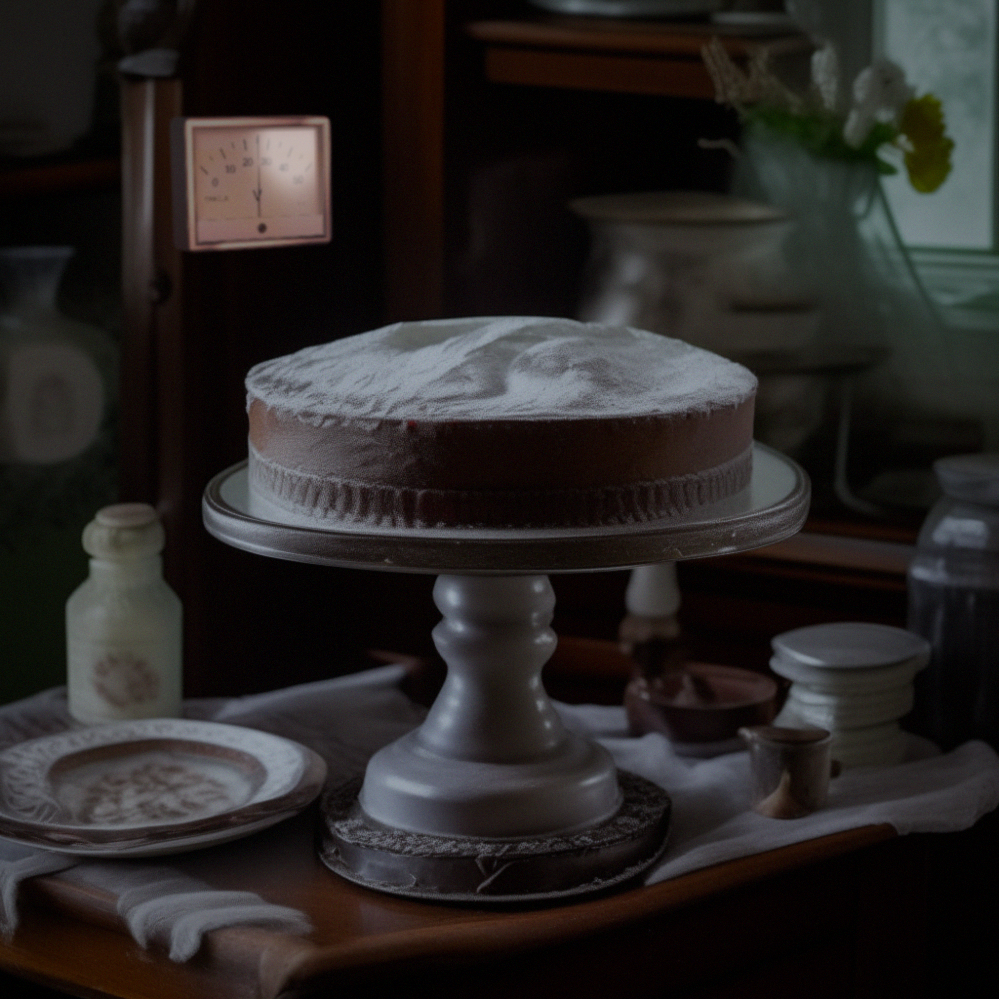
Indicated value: 25 V
